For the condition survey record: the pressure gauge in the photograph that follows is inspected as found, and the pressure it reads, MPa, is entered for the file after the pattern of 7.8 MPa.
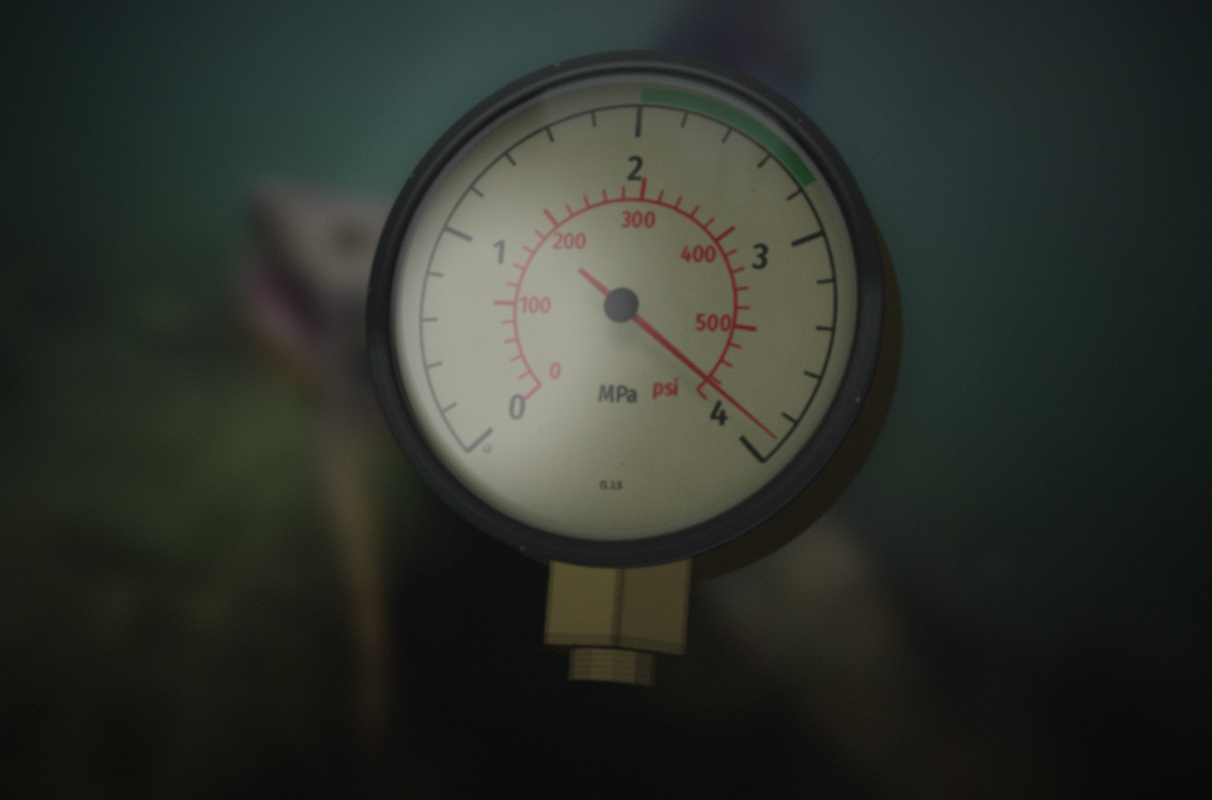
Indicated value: 3.9 MPa
